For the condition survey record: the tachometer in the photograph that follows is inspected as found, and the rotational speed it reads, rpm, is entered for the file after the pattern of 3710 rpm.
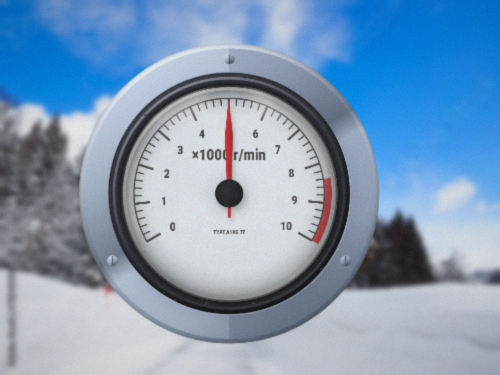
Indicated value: 5000 rpm
